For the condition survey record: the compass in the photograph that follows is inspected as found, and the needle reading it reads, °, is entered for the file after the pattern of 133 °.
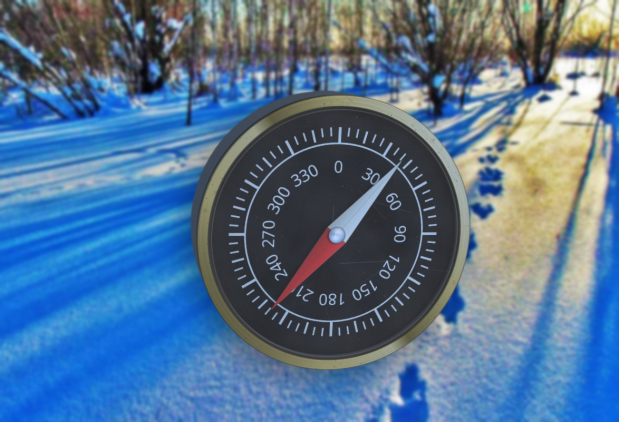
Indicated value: 220 °
